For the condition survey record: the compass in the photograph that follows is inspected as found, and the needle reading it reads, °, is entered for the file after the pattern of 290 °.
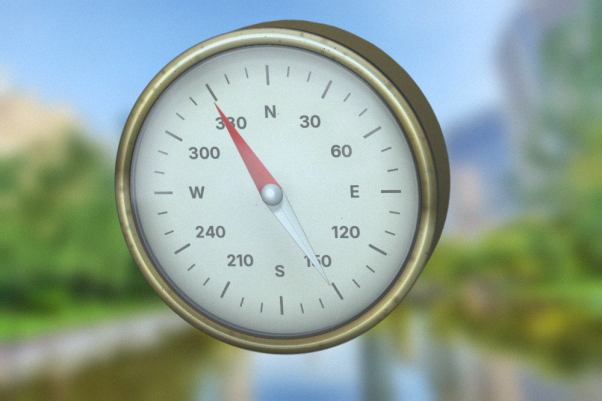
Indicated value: 330 °
